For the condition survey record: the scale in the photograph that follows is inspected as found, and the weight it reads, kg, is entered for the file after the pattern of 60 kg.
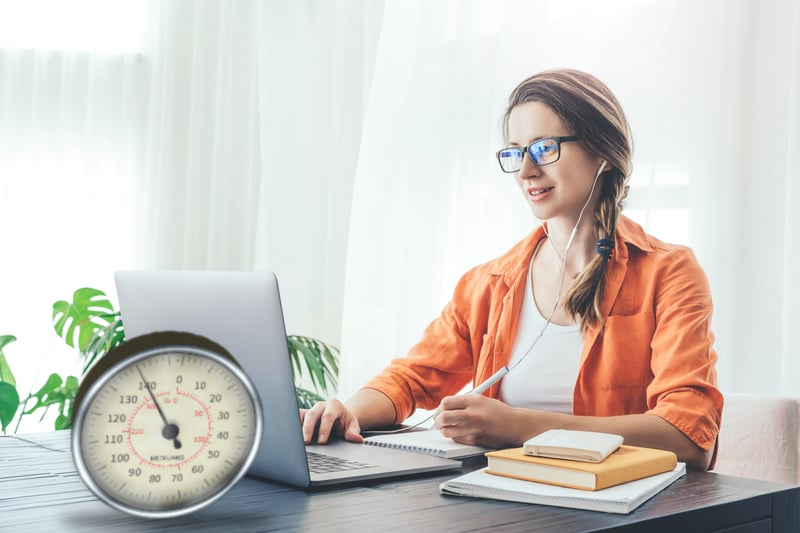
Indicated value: 140 kg
